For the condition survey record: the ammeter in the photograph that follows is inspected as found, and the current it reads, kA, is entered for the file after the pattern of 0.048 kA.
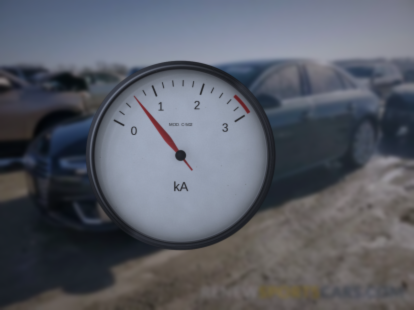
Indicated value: 0.6 kA
